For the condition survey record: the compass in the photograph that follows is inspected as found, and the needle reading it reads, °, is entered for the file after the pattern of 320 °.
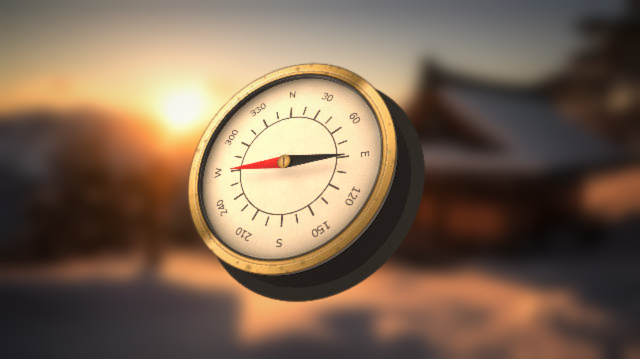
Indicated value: 270 °
